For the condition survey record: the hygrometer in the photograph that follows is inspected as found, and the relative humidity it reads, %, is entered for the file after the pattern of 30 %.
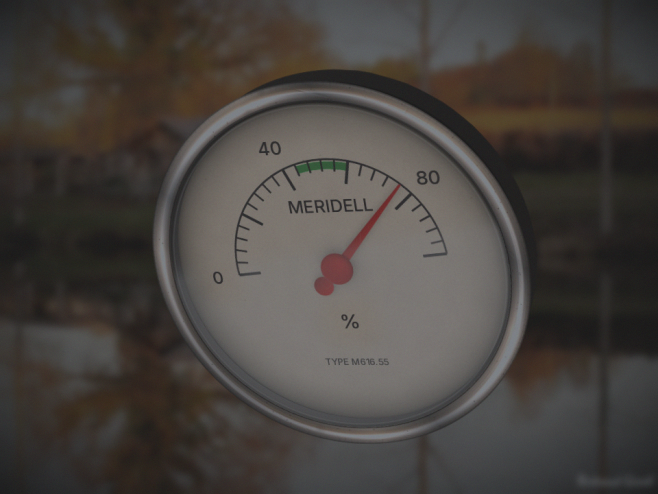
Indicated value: 76 %
